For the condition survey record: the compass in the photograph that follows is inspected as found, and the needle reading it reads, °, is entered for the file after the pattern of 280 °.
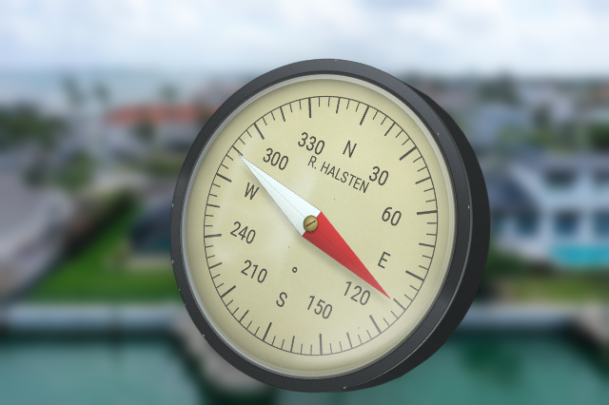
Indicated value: 105 °
